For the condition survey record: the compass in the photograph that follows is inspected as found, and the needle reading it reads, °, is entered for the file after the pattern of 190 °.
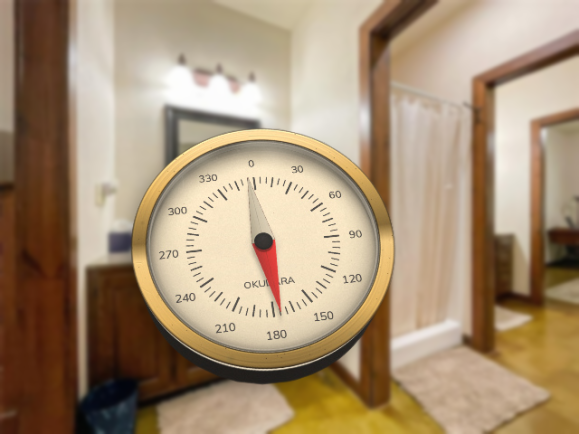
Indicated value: 175 °
